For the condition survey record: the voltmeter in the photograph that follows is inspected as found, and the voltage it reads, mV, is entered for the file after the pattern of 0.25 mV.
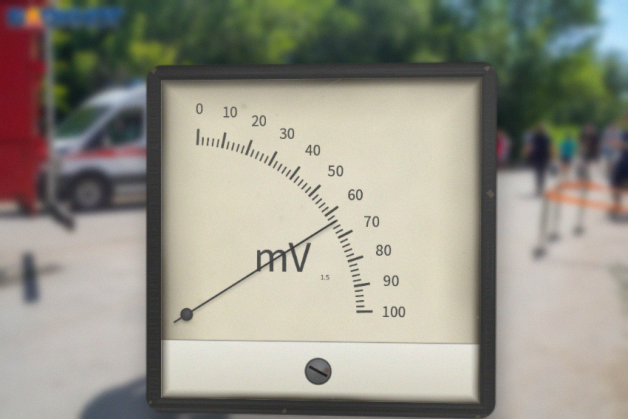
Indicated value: 64 mV
